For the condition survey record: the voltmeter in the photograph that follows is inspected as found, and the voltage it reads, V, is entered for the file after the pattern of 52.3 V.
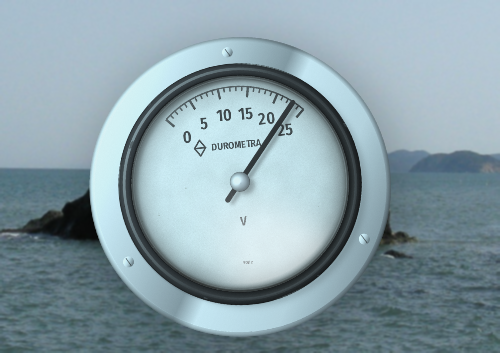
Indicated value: 23 V
